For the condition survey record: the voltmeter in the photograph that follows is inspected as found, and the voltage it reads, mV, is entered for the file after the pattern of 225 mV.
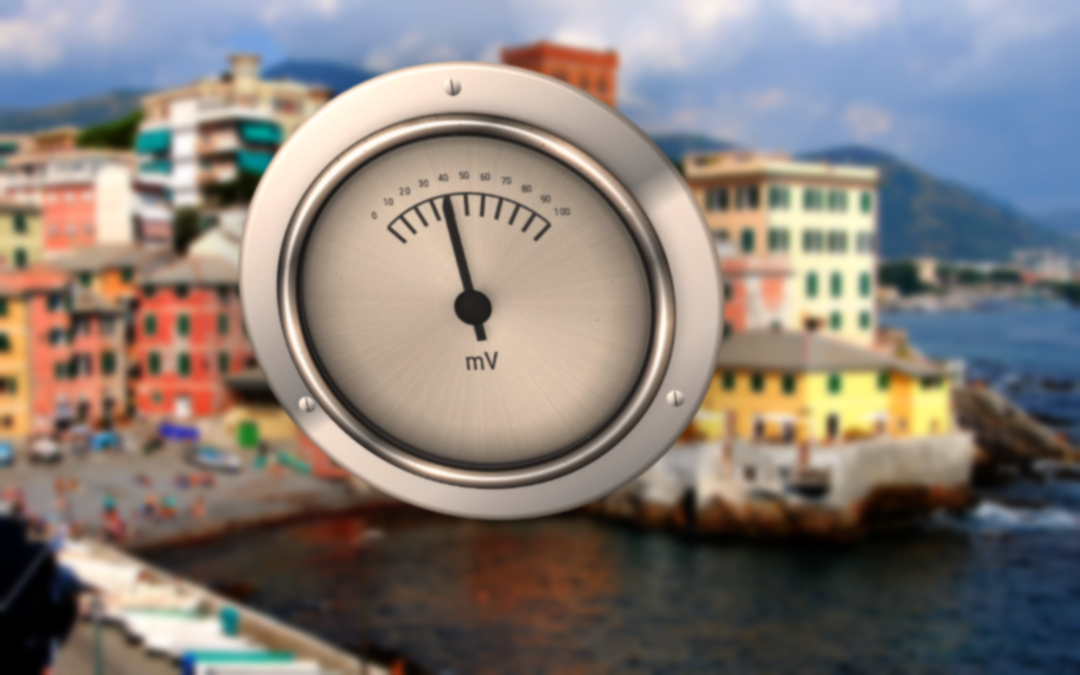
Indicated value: 40 mV
